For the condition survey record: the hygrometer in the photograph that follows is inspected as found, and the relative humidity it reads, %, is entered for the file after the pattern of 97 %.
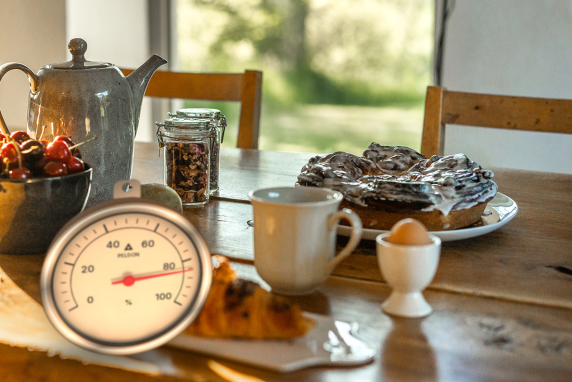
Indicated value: 84 %
